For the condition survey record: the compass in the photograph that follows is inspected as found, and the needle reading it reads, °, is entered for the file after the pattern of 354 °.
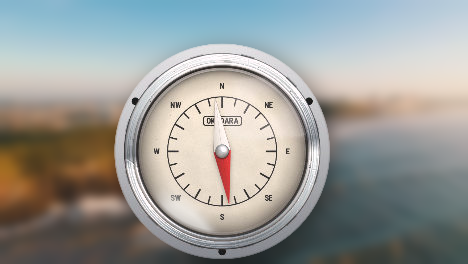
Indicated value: 172.5 °
